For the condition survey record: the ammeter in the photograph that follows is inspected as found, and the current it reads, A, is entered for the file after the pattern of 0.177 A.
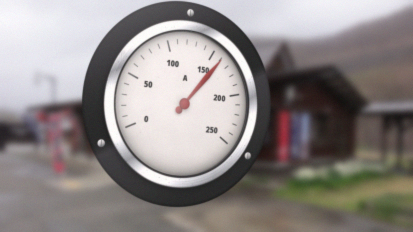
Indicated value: 160 A
